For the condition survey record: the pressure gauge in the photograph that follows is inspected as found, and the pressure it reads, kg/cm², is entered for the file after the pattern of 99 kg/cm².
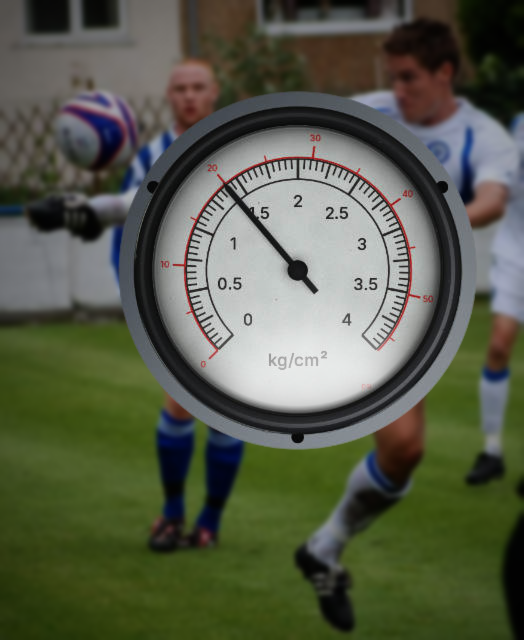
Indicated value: 1.4 kg/cm²
